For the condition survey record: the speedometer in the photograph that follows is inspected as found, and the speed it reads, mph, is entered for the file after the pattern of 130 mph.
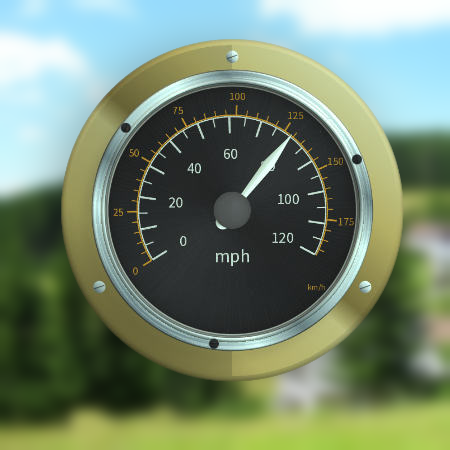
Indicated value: 80 mph
